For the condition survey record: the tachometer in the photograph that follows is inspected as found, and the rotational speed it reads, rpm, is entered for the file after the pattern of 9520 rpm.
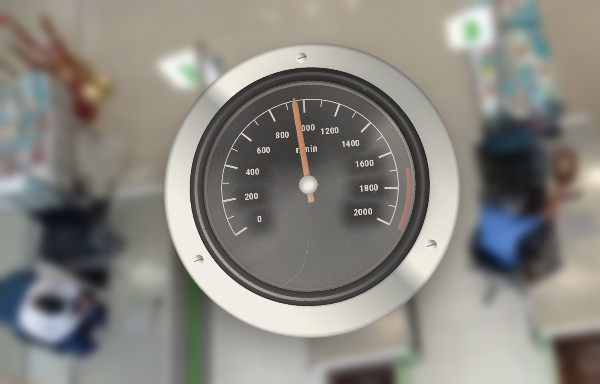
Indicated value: 950 rpm
